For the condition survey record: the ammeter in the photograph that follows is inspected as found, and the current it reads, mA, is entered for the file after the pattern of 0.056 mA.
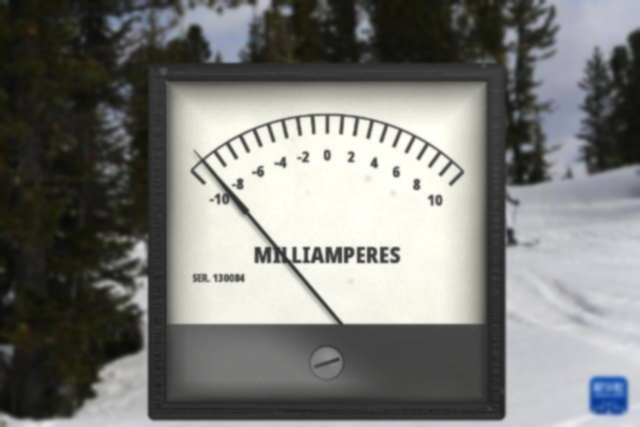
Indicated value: -9 mA
